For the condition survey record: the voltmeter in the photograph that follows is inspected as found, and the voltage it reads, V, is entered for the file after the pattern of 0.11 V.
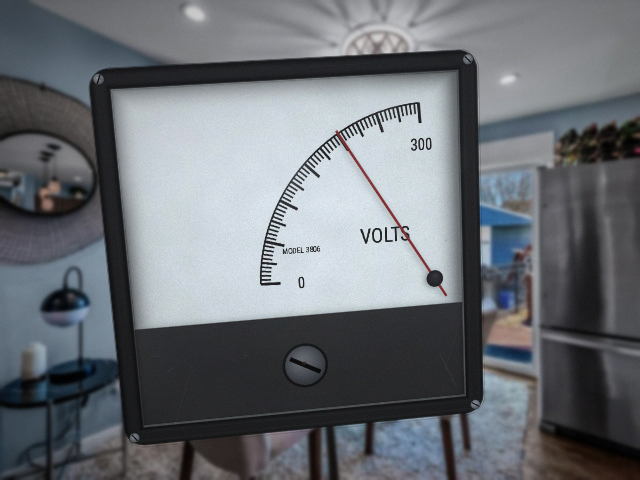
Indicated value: 200 V
